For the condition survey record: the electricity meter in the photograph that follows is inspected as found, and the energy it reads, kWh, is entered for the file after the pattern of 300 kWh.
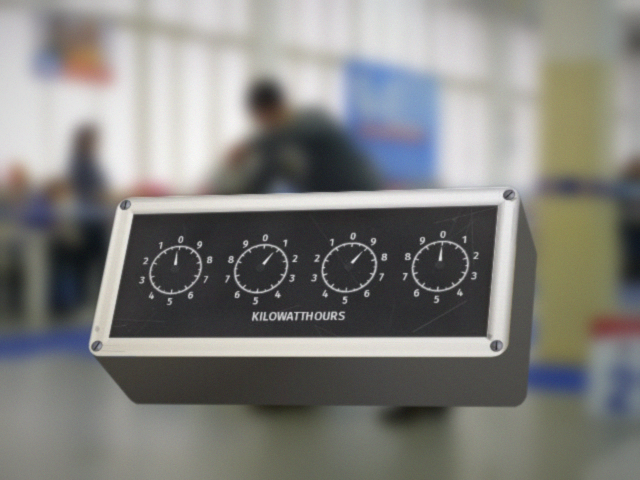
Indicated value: 90 kWh
